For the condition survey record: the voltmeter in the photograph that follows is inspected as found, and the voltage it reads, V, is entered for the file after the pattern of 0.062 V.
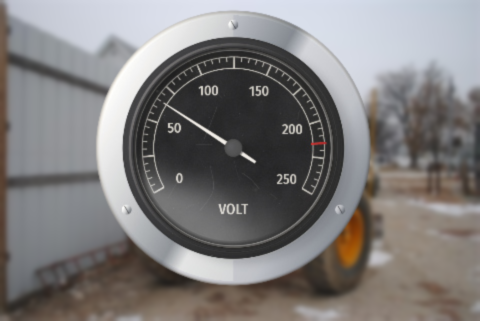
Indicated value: 65 V
